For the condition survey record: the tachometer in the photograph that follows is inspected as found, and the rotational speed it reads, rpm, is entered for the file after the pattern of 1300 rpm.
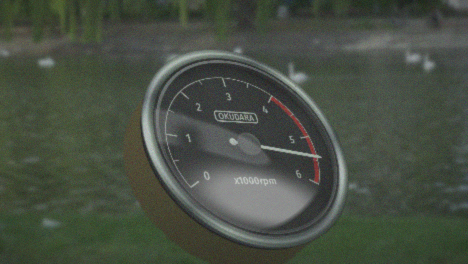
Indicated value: 5500 rpm
